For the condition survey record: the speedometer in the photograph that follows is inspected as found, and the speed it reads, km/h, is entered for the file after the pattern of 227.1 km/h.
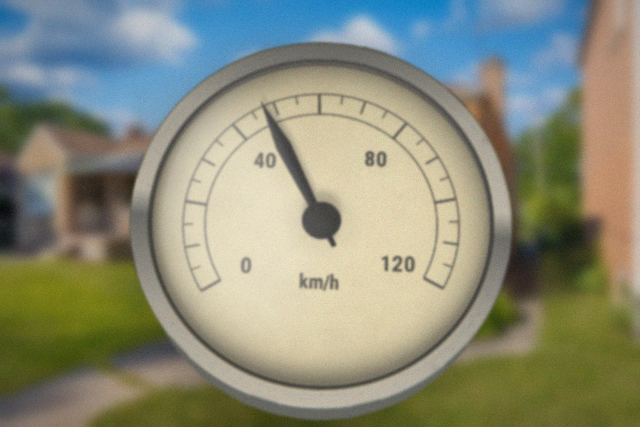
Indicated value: 47.5 km/h
